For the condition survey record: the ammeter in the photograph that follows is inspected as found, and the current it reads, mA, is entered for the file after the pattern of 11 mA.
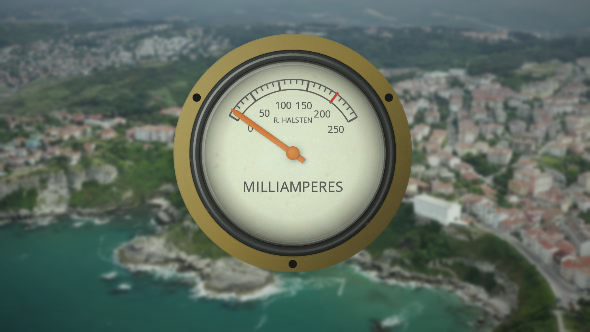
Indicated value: 10 mA
